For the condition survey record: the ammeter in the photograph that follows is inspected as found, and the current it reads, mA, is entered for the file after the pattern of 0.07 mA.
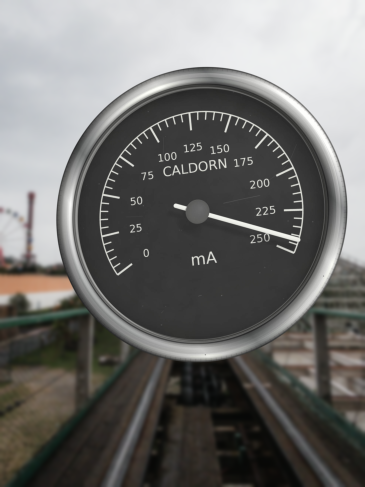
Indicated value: 242.5 mA
